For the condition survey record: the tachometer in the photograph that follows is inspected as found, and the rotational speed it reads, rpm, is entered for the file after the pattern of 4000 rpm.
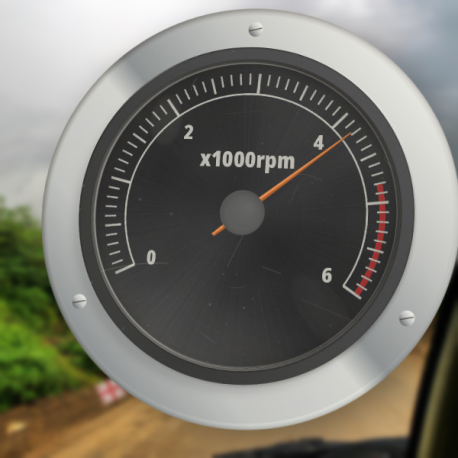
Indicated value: 4200 rpm
